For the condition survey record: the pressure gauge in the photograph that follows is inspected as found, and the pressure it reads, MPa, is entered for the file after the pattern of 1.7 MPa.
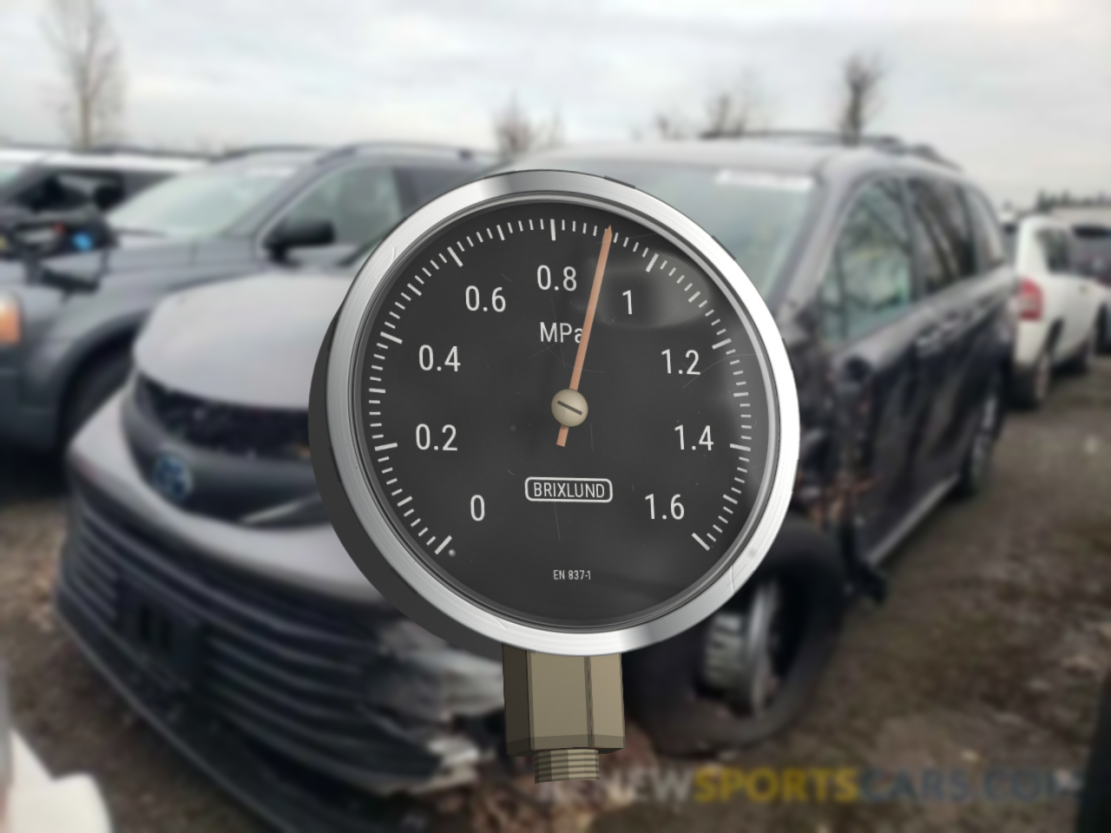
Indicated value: 0.9 MPa
